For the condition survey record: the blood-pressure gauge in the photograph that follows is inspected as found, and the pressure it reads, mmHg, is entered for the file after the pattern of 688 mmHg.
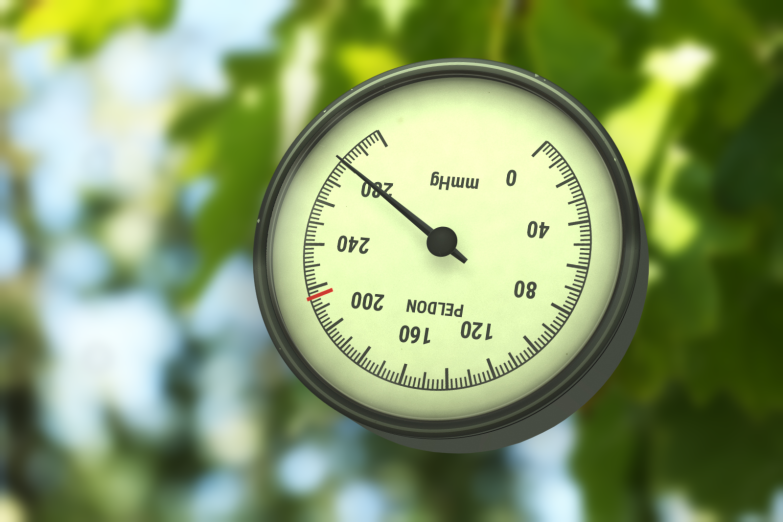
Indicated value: 280 mmHg
